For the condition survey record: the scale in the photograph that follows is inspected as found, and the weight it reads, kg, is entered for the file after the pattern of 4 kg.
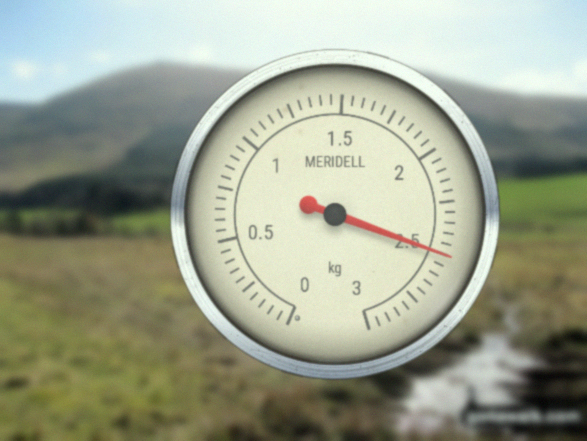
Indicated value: 2.5 kg
